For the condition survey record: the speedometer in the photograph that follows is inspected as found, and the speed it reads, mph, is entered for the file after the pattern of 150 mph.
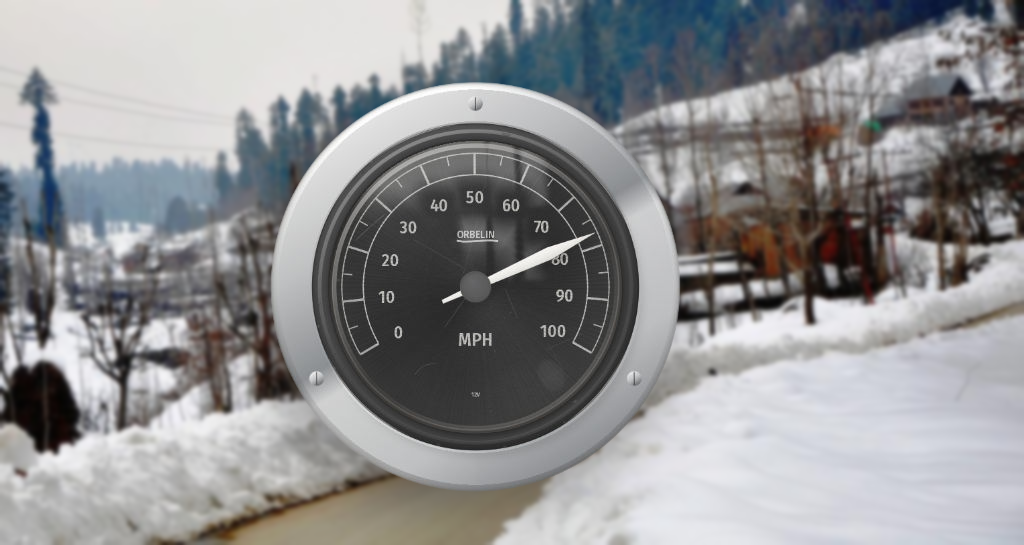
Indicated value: 77.5 mph
